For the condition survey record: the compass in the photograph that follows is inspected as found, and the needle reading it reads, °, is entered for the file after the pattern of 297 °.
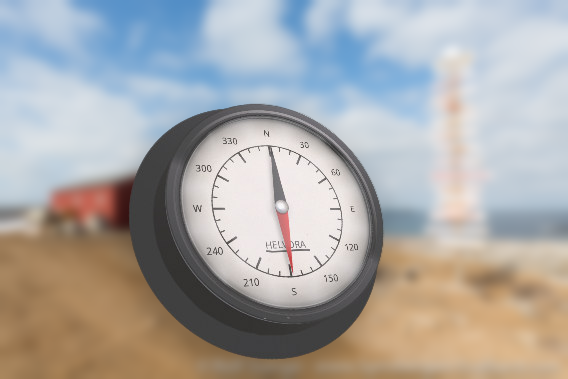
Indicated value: 180 °
